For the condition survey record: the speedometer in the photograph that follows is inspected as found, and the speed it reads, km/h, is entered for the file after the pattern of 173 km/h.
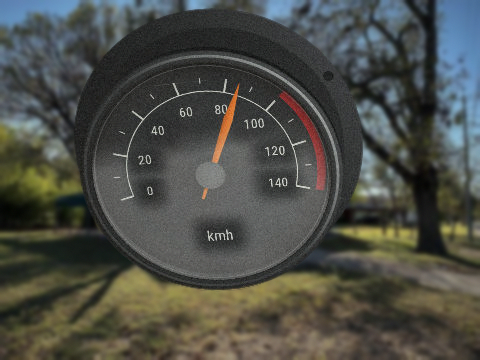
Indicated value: 85 km/h
